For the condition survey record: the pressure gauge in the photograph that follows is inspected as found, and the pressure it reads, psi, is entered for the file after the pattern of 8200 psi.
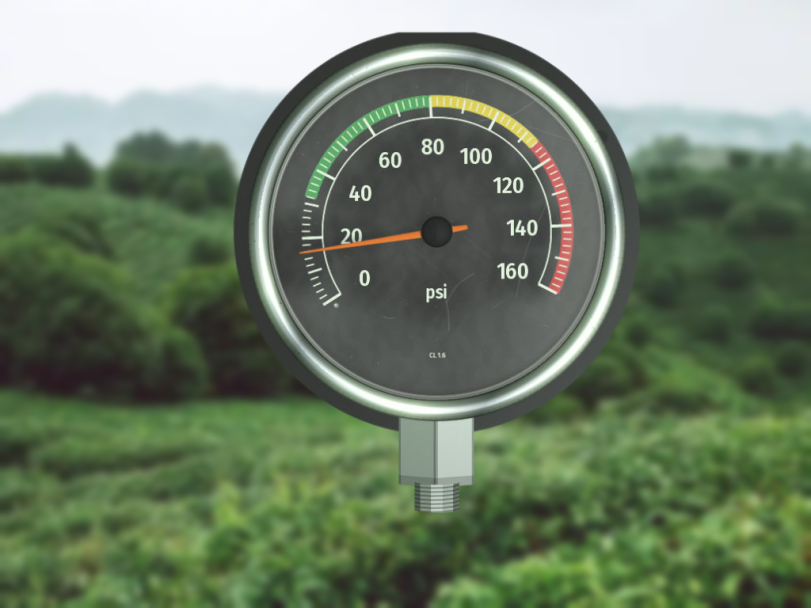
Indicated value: 16 psi
